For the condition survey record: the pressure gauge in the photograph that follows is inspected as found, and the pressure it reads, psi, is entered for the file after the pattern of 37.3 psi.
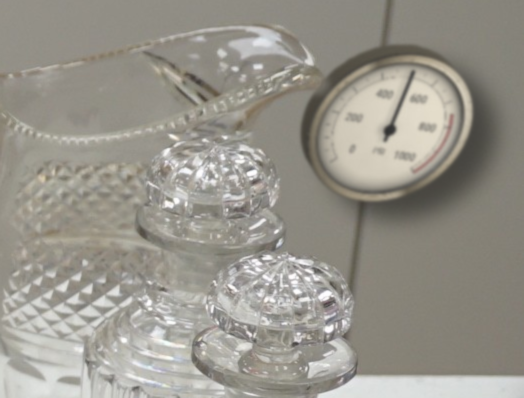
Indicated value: 500 psi
